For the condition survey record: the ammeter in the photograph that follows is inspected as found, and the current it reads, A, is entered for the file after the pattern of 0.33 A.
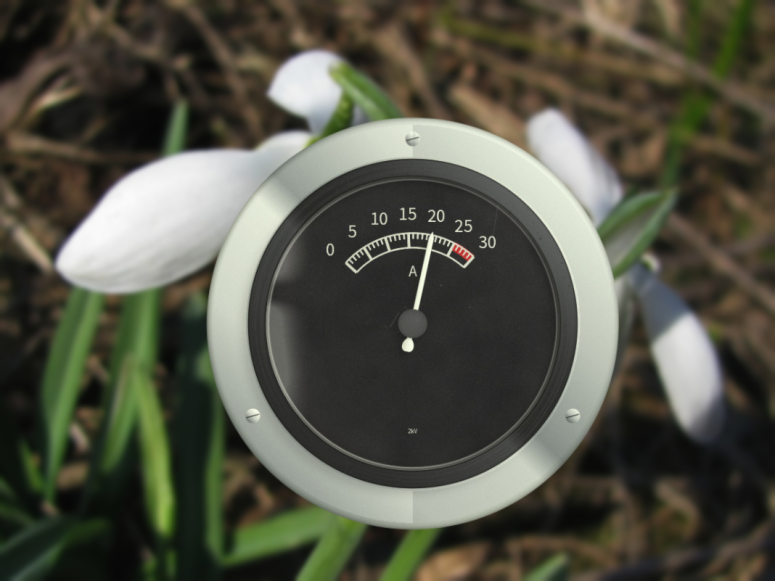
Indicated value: 20 A
